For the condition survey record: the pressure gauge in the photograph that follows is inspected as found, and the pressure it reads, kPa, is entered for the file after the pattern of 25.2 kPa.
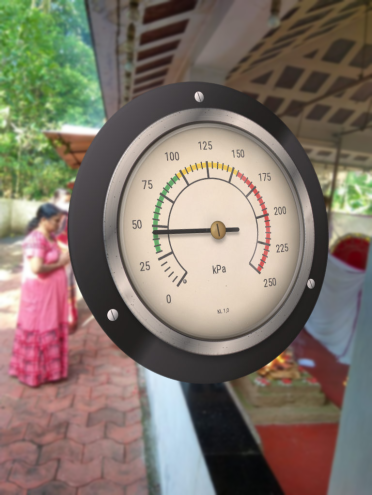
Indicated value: 45 kPa
